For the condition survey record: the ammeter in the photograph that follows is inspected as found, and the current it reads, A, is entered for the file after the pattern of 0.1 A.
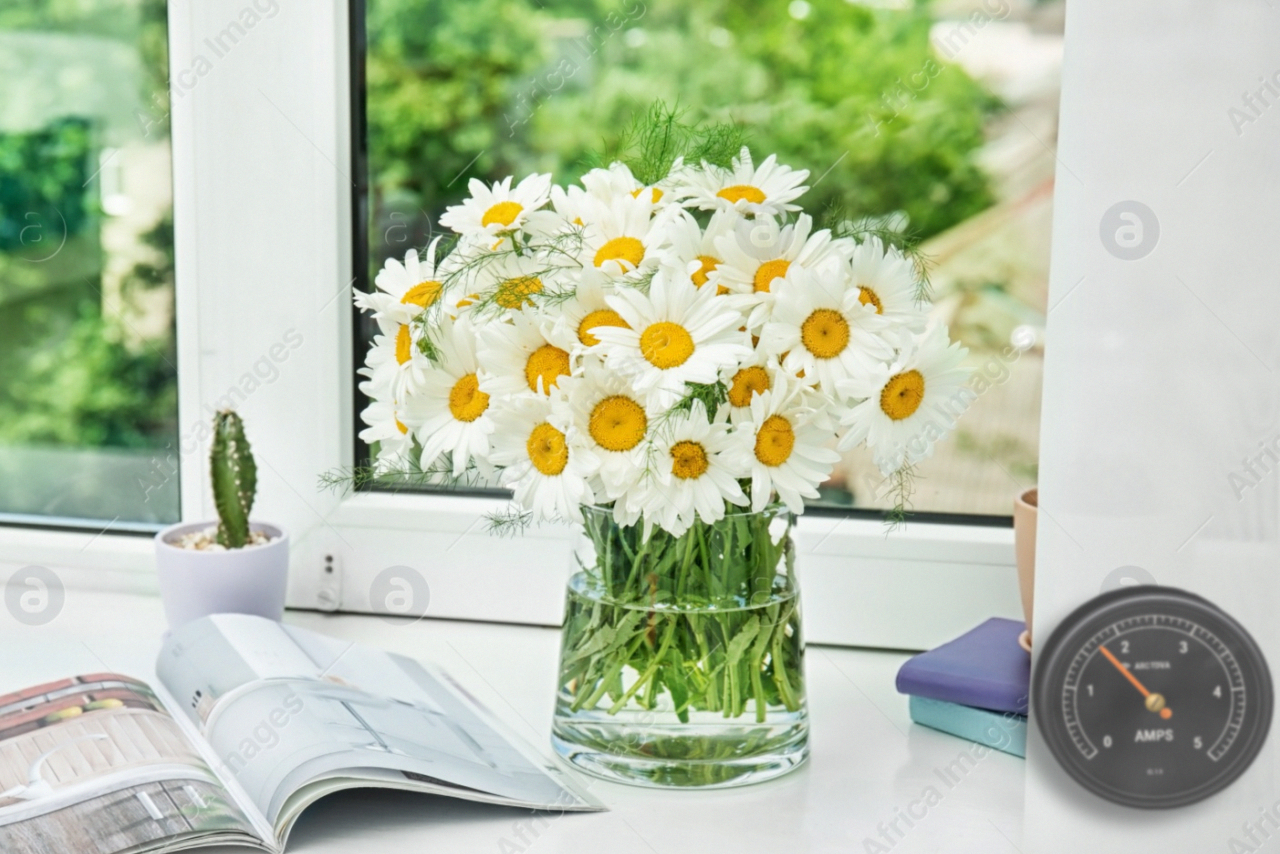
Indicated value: 1.7 A
